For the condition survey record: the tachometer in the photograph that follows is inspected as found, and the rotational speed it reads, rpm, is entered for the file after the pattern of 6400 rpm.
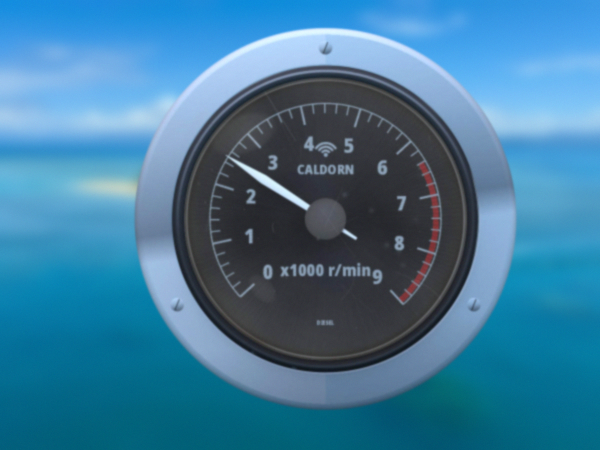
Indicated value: 2500 rpm
